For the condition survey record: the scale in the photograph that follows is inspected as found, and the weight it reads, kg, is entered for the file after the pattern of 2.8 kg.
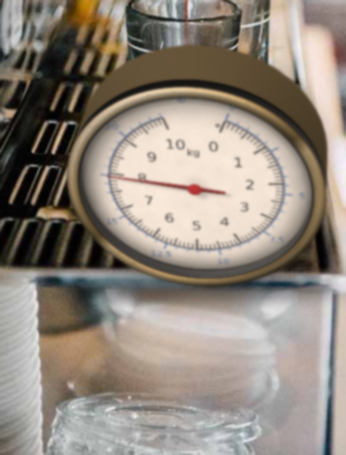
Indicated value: 8 kg
